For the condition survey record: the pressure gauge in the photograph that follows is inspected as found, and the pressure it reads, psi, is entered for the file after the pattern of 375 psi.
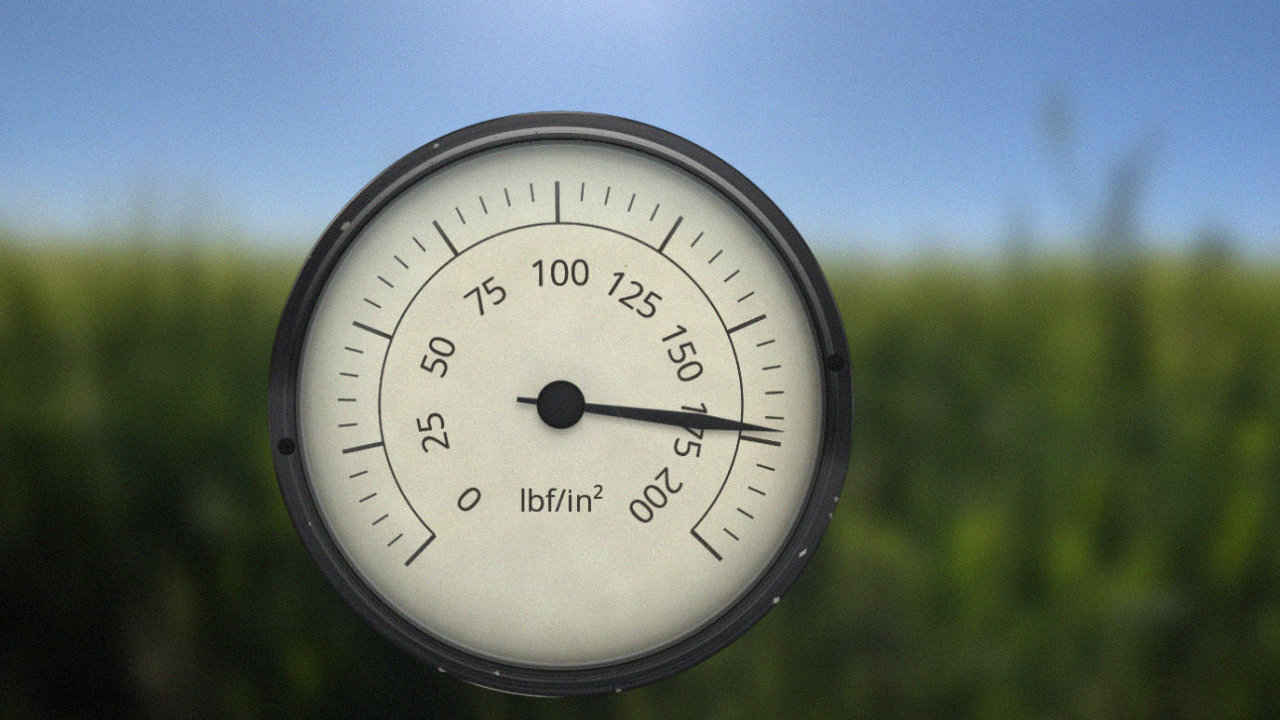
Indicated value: 172.5 psi
